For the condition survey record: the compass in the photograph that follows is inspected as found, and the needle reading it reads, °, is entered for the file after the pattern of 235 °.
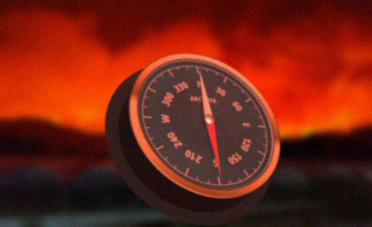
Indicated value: 180 °
